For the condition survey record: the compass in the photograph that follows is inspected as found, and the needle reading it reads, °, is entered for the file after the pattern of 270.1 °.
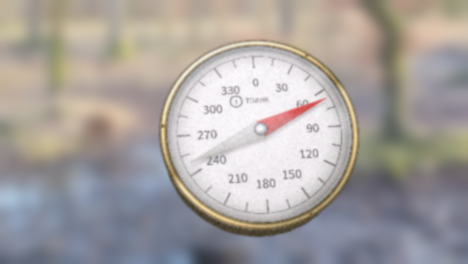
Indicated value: 67.5 °
